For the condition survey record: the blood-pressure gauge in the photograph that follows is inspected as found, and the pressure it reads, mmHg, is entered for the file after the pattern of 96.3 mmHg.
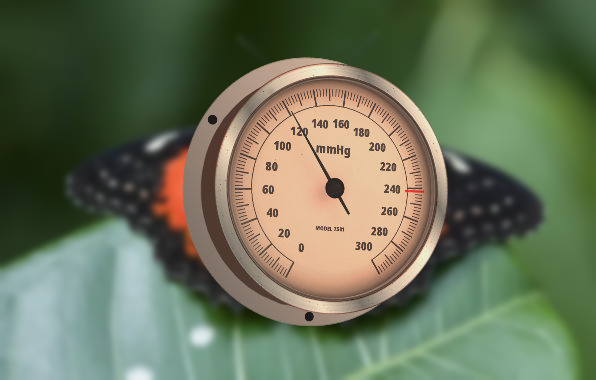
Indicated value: 120 mmHg
